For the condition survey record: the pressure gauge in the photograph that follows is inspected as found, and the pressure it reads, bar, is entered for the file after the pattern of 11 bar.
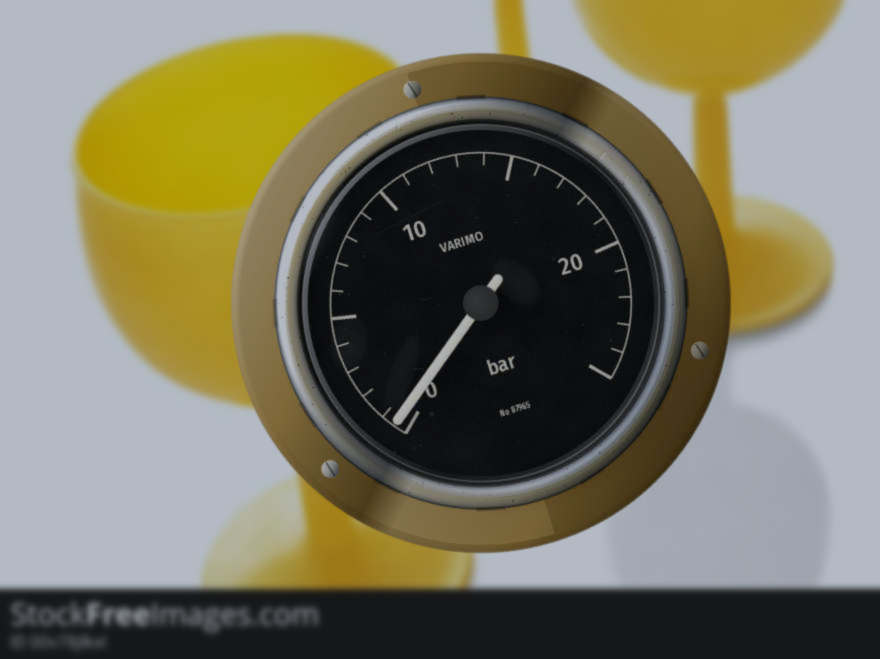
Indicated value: 0.5 bar
